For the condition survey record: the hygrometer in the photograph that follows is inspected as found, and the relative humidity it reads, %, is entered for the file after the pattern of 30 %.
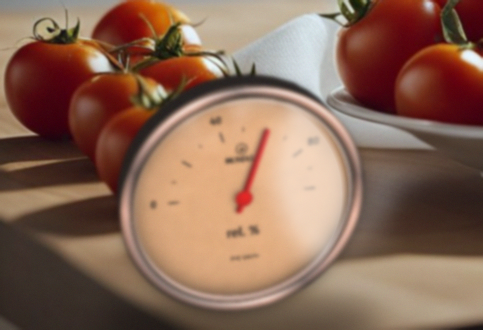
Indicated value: 60 %
